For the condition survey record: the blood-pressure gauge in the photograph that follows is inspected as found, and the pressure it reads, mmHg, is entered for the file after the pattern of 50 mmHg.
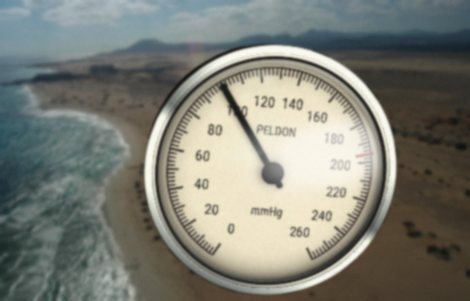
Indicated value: 100 mmHg
